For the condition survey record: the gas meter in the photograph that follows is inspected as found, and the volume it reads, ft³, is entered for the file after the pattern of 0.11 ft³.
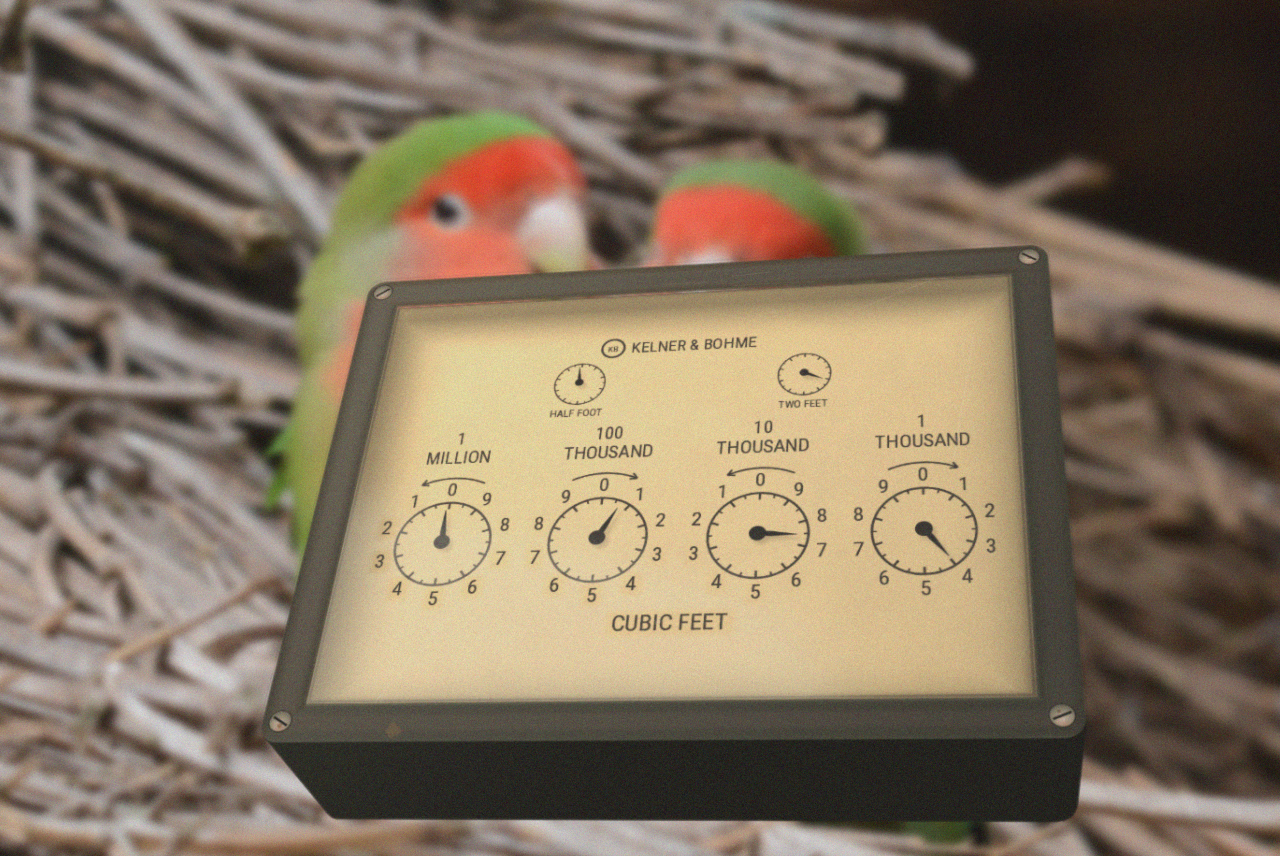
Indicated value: 7400 ft³
